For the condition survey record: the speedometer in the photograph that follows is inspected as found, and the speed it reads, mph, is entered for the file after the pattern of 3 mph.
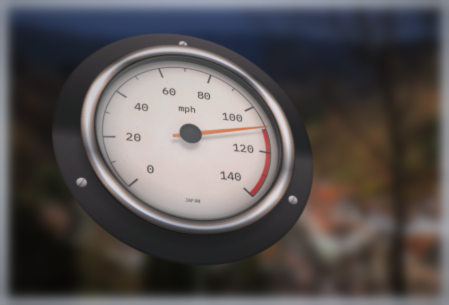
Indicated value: 110 mph
